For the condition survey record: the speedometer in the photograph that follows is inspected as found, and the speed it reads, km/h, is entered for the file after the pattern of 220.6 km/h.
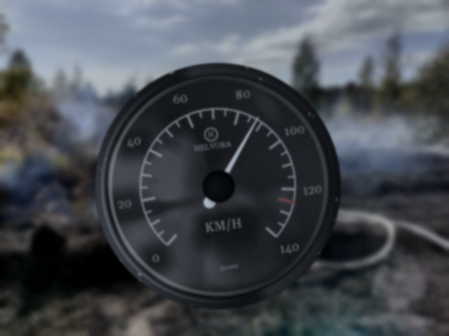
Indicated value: 87.5 km/h
